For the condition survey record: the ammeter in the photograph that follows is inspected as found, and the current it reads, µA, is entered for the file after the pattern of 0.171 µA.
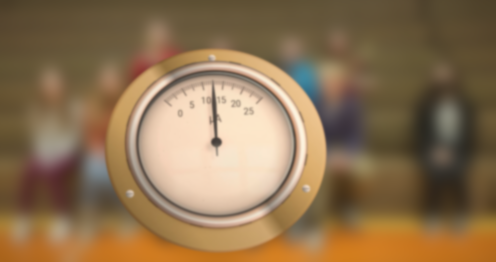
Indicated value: 12.5 µA
